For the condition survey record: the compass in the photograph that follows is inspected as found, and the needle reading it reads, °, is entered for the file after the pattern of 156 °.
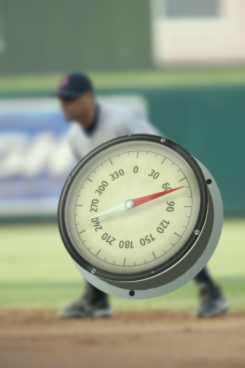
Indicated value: 70 °
